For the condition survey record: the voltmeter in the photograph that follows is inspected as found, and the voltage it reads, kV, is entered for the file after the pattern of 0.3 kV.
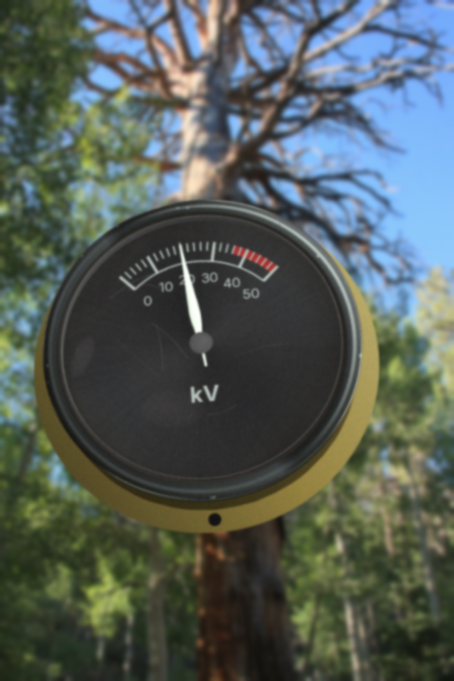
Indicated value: 20 kV
